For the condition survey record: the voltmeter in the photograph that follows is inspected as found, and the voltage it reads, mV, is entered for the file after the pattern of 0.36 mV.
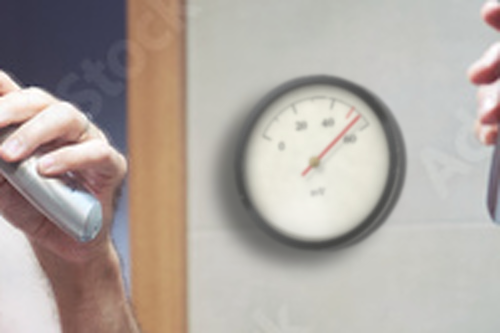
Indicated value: 55 mV
